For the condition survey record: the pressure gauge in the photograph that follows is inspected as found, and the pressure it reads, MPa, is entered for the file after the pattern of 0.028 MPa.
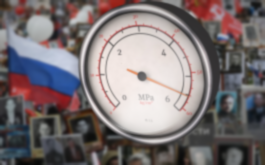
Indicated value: 5.5 MPa
